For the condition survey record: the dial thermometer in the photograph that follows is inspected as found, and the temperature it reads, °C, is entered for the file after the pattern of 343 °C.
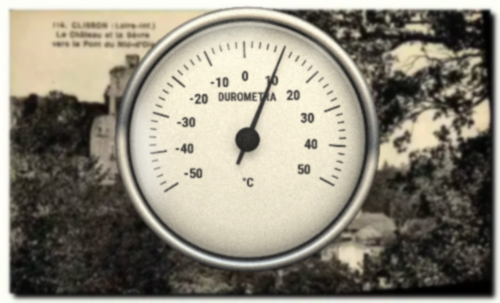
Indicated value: 10 °C
